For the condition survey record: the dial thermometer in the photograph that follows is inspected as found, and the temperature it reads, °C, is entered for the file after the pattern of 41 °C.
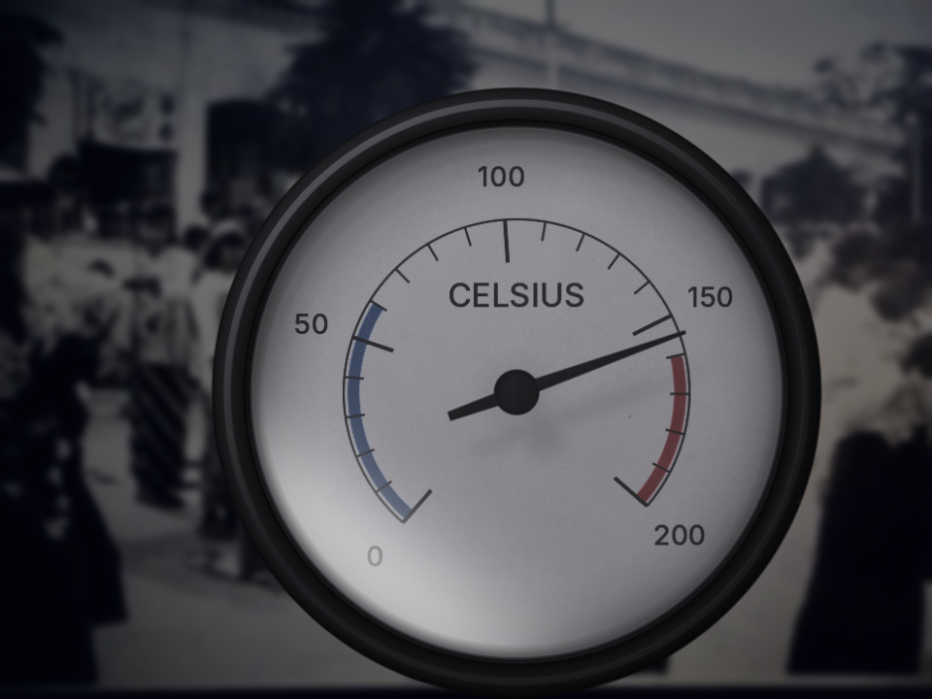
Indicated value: 155 °C
